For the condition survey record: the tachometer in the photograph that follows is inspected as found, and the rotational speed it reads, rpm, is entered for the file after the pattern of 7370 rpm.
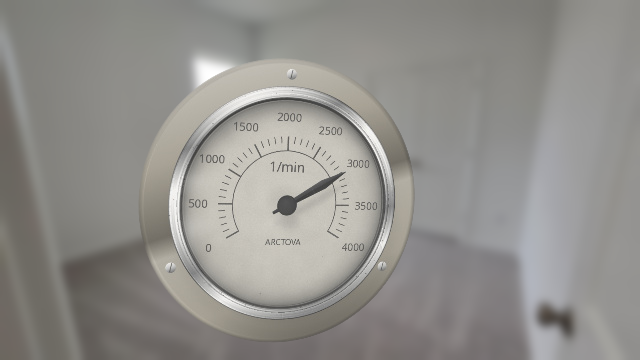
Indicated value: 3000 rpm
